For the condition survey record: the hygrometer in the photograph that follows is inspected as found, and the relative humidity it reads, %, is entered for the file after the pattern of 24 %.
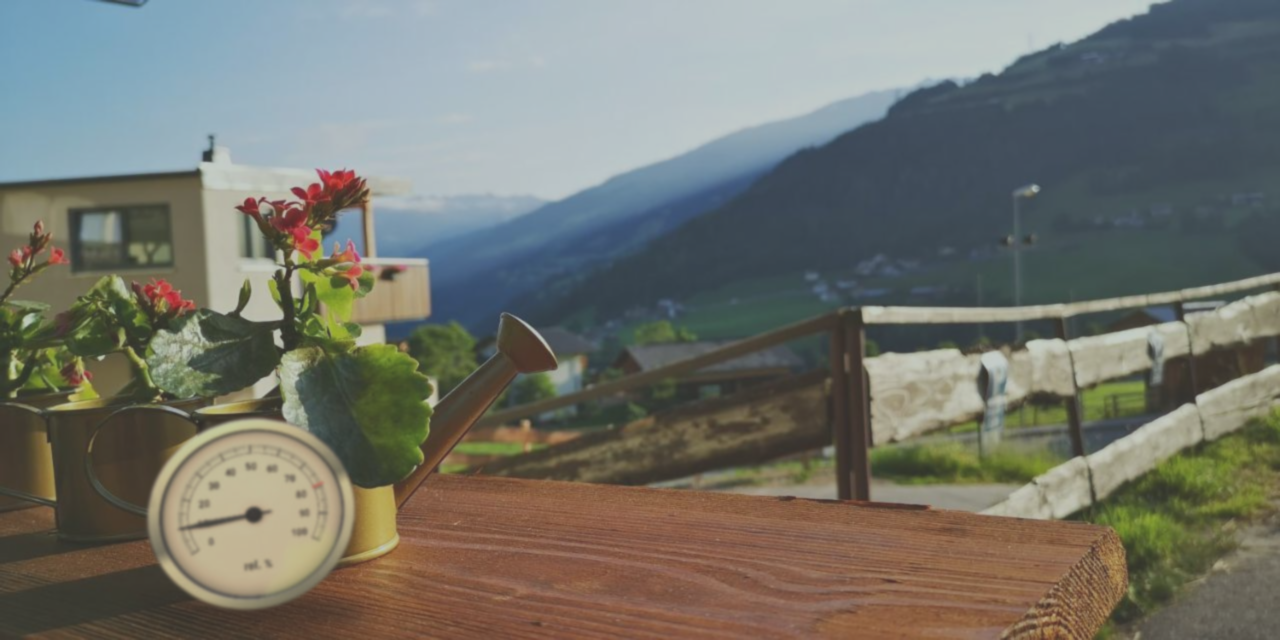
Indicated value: 10 %
